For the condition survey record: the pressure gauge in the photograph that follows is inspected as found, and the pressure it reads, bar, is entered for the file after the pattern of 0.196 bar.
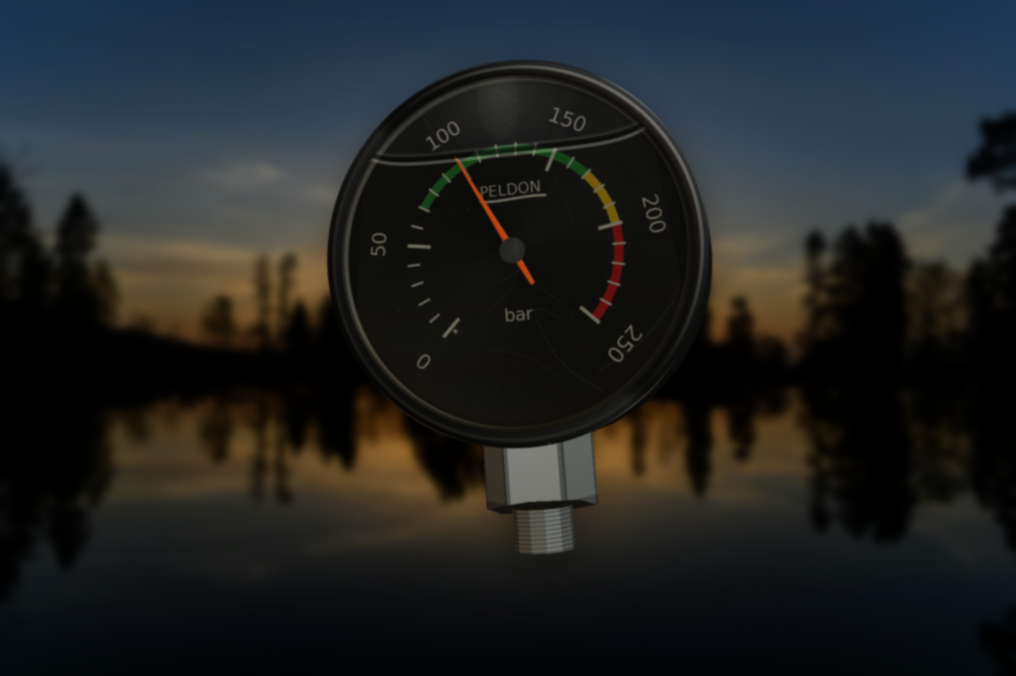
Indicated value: 100 bar
